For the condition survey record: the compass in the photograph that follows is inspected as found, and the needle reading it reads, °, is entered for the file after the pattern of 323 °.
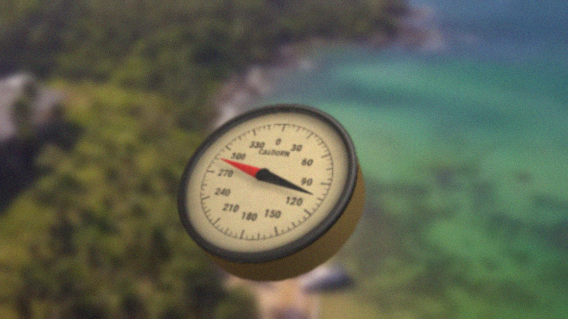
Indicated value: 285 °
